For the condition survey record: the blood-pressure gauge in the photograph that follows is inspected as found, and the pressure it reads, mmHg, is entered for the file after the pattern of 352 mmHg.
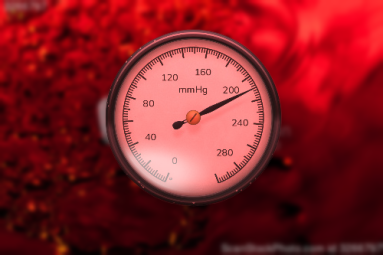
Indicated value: 210 mmHg
